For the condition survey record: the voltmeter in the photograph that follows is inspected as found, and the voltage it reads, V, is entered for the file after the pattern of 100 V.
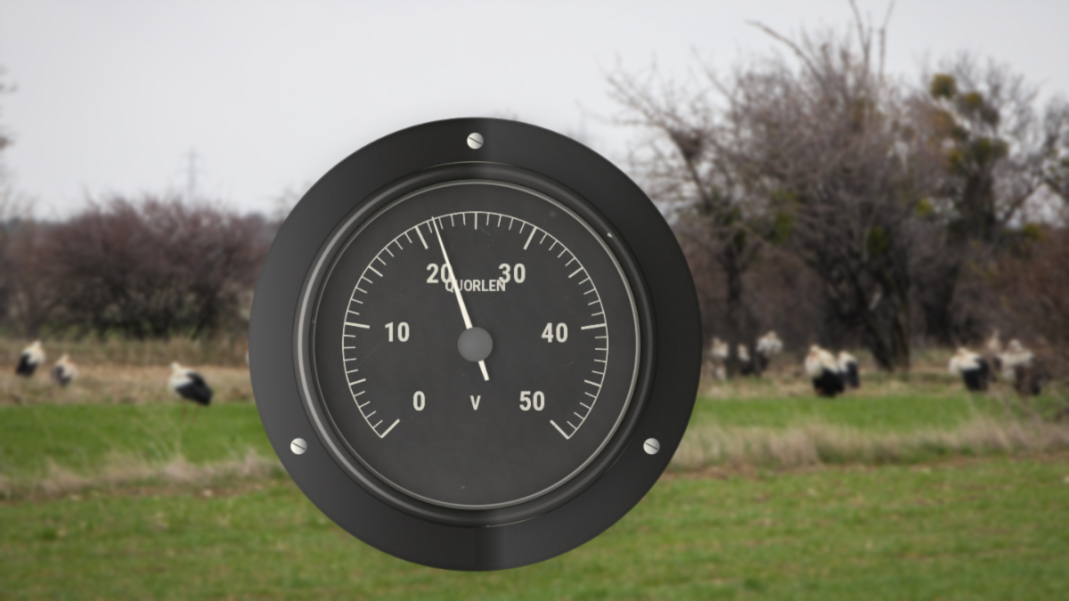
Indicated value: 21.5 V
